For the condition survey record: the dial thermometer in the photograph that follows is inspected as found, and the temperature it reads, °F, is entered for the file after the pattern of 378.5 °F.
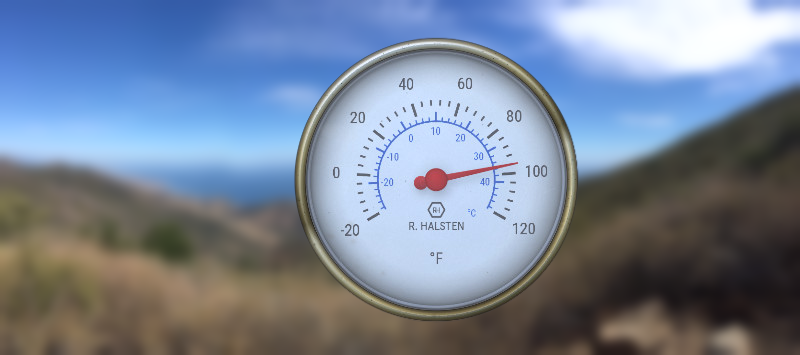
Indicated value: 96 °F
